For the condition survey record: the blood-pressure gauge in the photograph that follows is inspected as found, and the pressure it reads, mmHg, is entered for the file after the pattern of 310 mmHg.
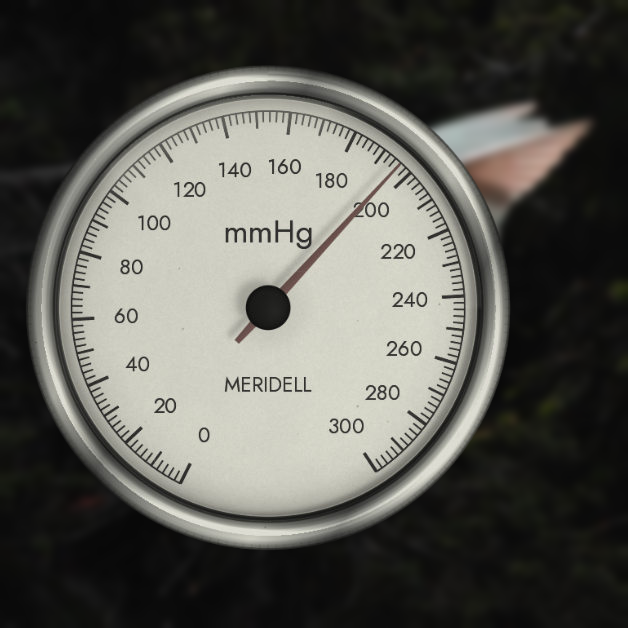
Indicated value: 196 mmHg
